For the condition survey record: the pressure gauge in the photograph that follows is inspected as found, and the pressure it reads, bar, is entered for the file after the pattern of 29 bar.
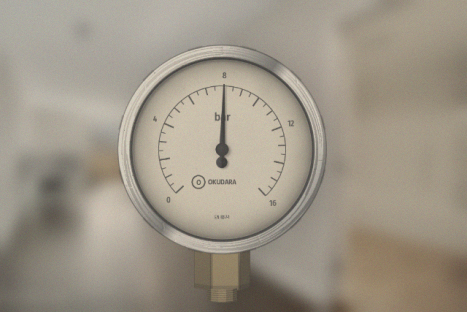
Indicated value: 8 bar
